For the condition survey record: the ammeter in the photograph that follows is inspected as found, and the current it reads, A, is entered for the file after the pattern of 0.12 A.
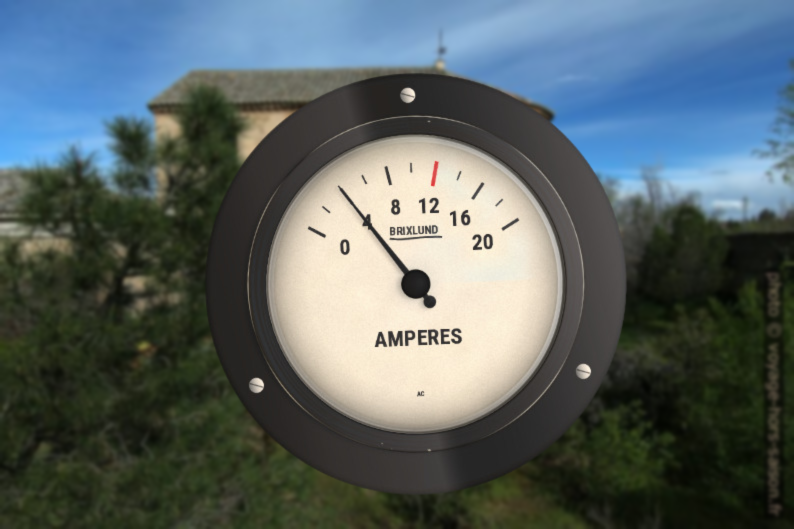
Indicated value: 4 A
